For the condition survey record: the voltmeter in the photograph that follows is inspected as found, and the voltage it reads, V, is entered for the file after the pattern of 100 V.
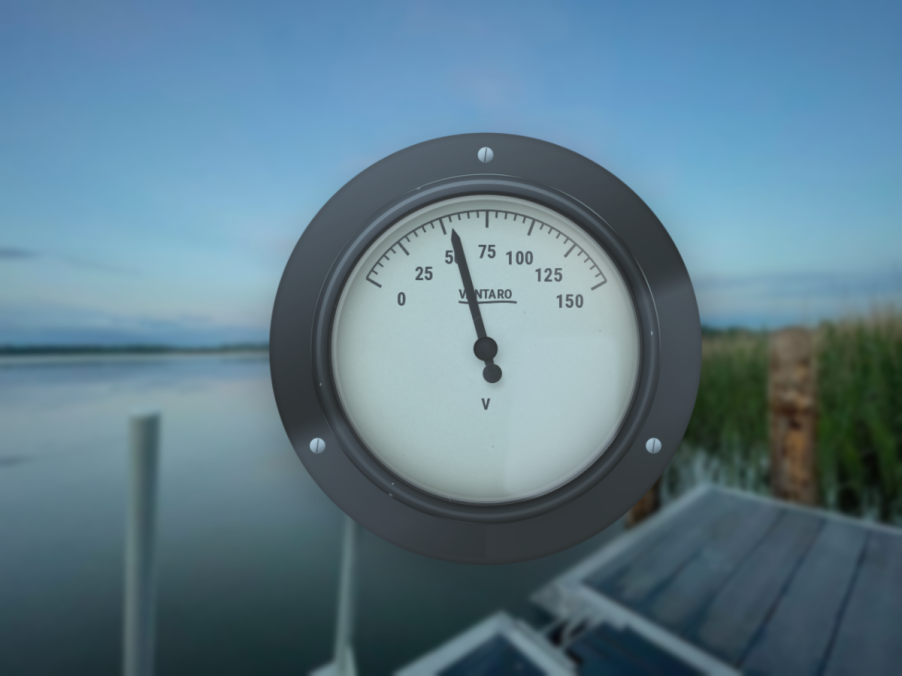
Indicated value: 55 V
